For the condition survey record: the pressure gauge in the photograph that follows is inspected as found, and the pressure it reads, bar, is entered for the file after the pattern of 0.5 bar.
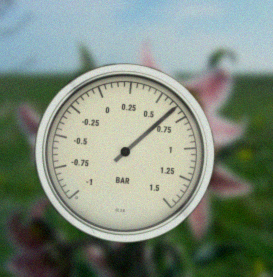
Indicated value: 0.65 bar
